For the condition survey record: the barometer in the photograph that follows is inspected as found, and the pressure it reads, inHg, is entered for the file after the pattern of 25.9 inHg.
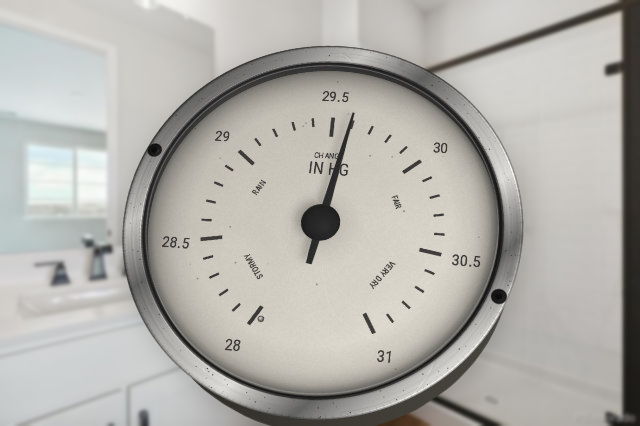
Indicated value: 29.6 inHg
